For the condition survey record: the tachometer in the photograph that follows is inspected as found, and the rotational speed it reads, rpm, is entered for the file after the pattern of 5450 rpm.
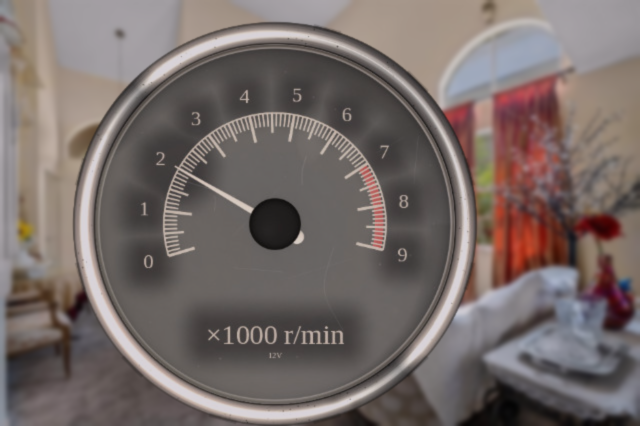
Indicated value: 2000 rpm
